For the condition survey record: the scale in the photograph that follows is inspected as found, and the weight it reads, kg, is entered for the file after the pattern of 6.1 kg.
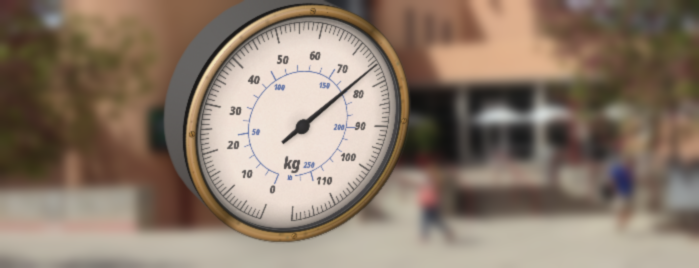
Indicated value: 75 kg
